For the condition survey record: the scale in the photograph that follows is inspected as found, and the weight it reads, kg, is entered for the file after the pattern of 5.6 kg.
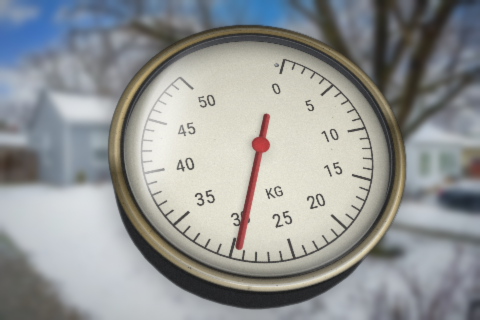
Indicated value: 29.5 kg
